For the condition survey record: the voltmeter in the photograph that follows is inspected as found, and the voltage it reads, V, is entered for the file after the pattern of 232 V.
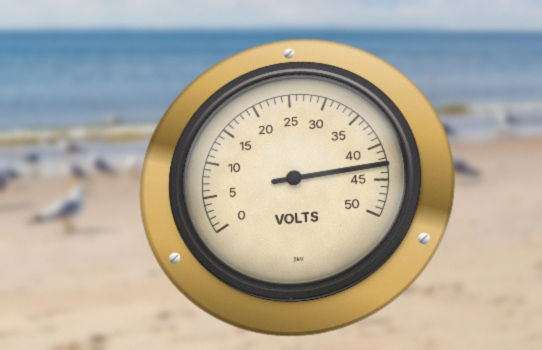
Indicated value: 43 V
